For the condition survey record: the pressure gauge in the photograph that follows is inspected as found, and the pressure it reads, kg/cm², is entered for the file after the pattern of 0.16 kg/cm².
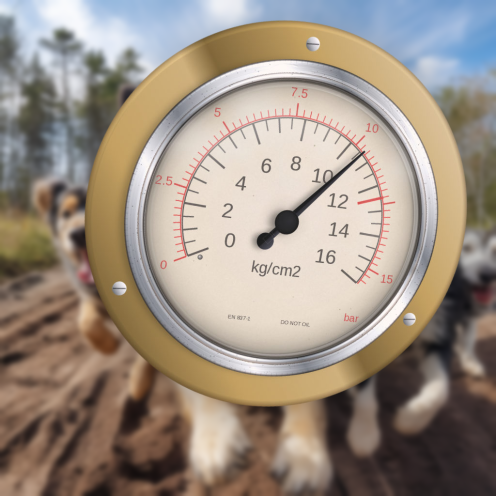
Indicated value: 10.5 kg/cm²
